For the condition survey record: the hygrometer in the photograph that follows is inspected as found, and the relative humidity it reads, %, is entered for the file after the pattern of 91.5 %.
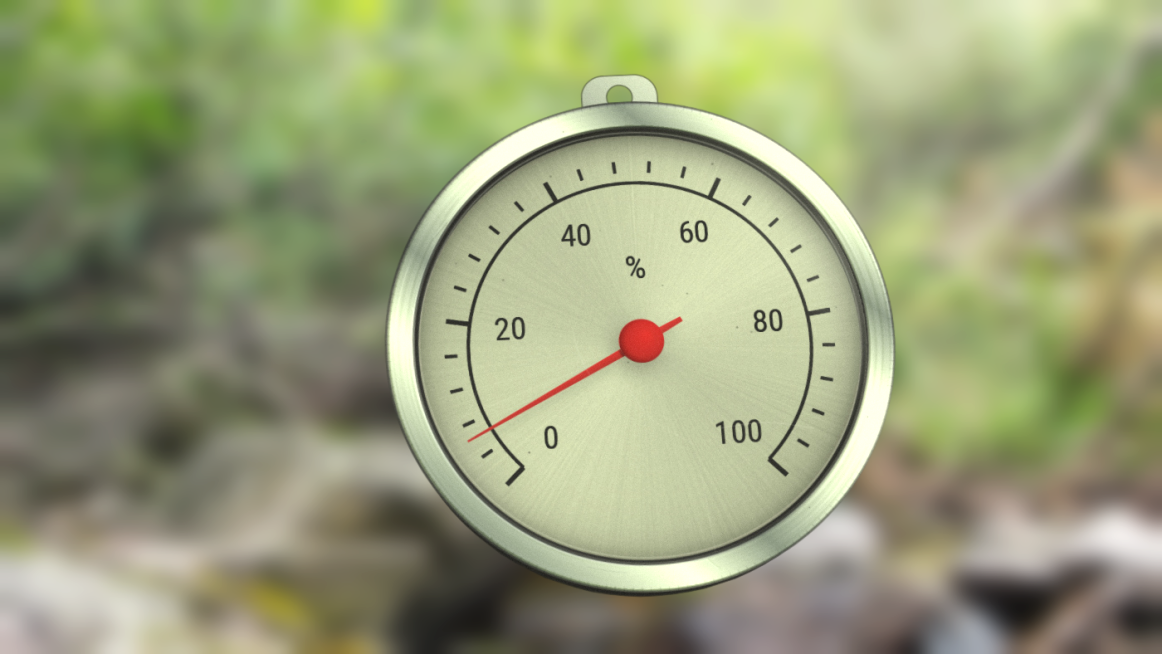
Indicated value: 6 %
